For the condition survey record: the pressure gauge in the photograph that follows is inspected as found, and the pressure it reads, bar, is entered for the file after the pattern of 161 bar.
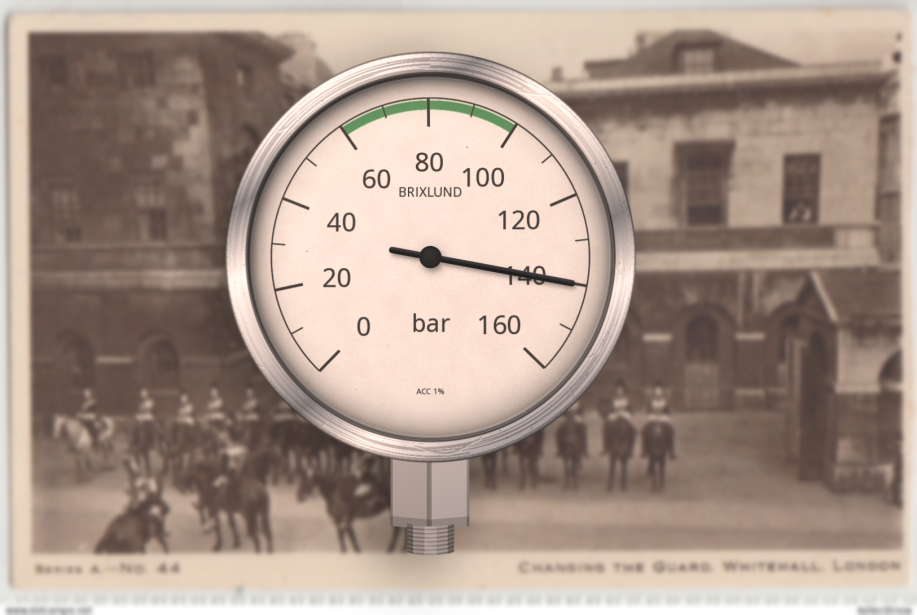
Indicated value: 140 bar
